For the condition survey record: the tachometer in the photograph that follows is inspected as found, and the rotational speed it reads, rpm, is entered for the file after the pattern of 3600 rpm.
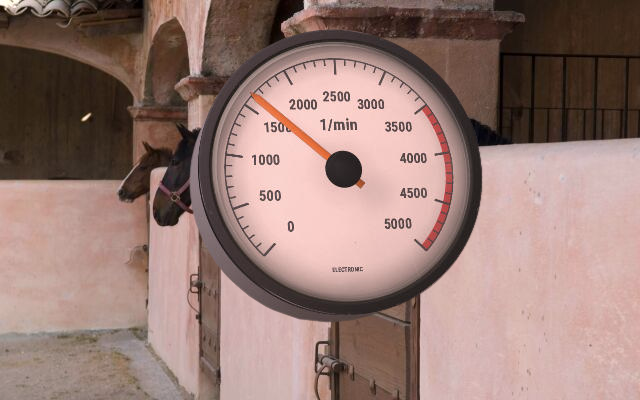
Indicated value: 1600 rpm
